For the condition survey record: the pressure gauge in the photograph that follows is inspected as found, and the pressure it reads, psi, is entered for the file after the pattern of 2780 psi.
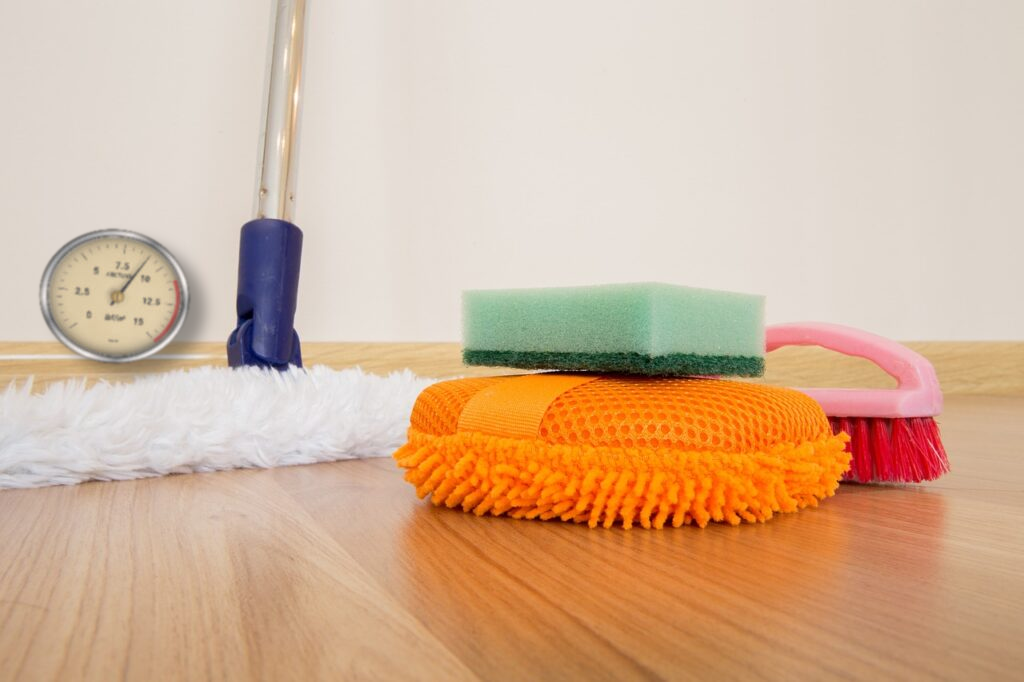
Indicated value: 9 psi
